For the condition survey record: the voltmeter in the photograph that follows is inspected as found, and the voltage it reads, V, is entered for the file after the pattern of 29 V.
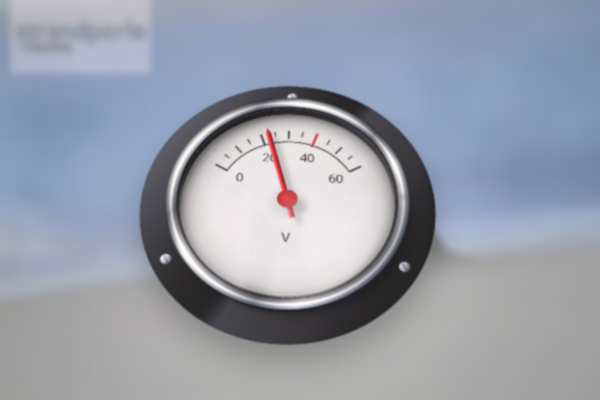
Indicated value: 22.5 V
